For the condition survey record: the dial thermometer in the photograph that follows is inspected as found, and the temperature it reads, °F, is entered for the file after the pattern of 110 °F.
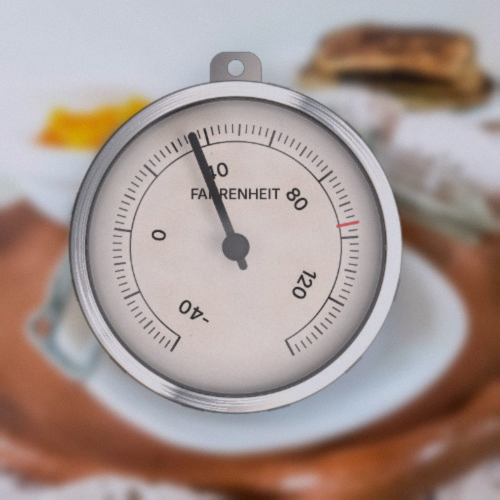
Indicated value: 36 °F
